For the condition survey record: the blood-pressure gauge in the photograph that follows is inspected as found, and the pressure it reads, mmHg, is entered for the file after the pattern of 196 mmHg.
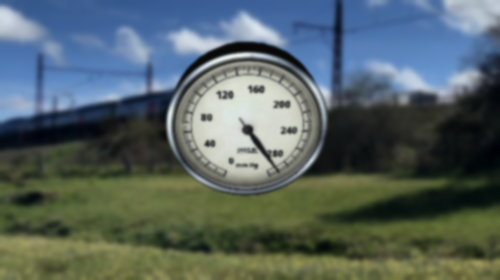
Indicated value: 290 mmHg
